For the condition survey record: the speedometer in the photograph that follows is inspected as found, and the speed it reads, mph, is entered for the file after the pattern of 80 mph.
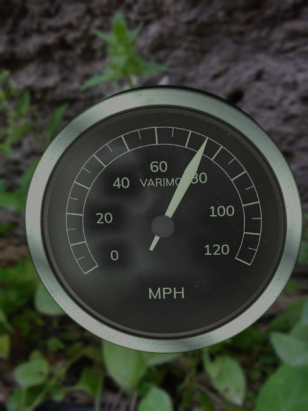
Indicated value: 75 mph
